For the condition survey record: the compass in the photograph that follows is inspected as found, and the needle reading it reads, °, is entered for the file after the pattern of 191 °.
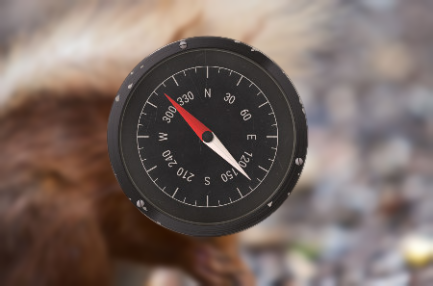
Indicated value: 315 °
